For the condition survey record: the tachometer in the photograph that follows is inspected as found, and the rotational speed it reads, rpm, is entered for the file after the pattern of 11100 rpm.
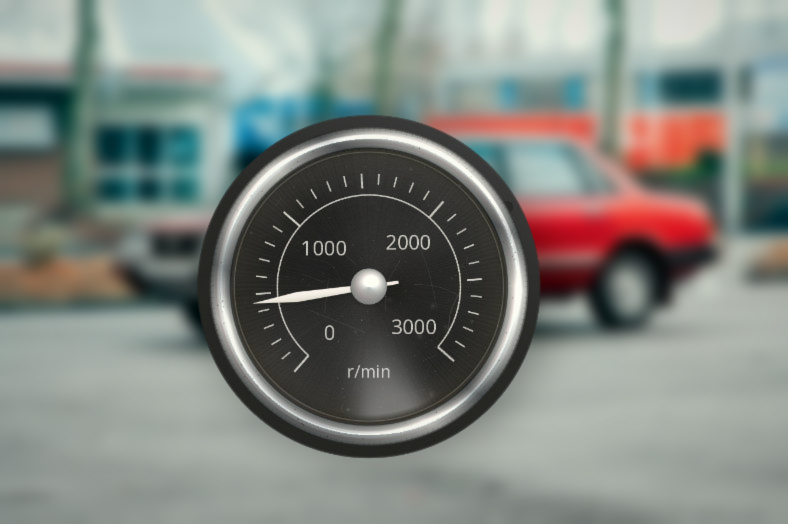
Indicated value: 450 rpm
